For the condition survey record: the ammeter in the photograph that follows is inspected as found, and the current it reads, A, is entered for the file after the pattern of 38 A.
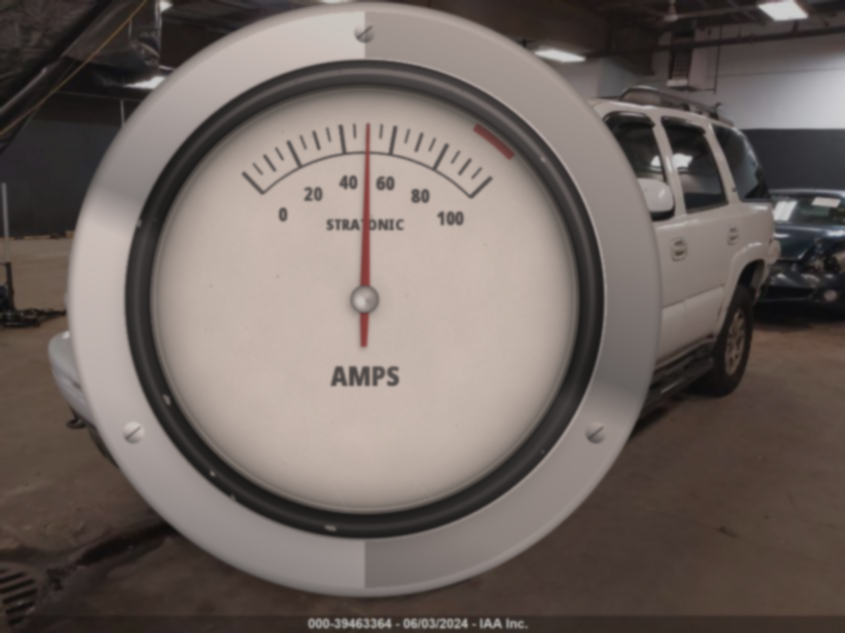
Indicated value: 50 A
